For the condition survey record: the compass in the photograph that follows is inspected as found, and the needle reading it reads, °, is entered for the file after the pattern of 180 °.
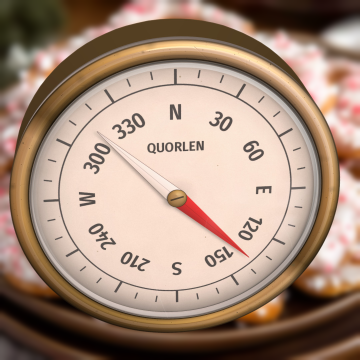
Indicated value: 135 °
